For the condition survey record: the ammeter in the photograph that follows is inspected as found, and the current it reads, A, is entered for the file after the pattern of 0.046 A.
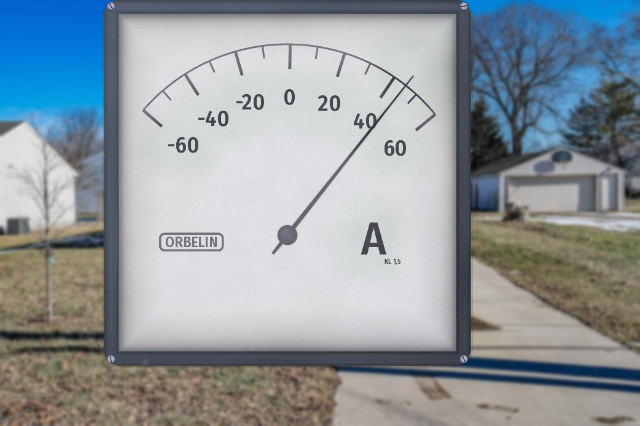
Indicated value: 45 A
